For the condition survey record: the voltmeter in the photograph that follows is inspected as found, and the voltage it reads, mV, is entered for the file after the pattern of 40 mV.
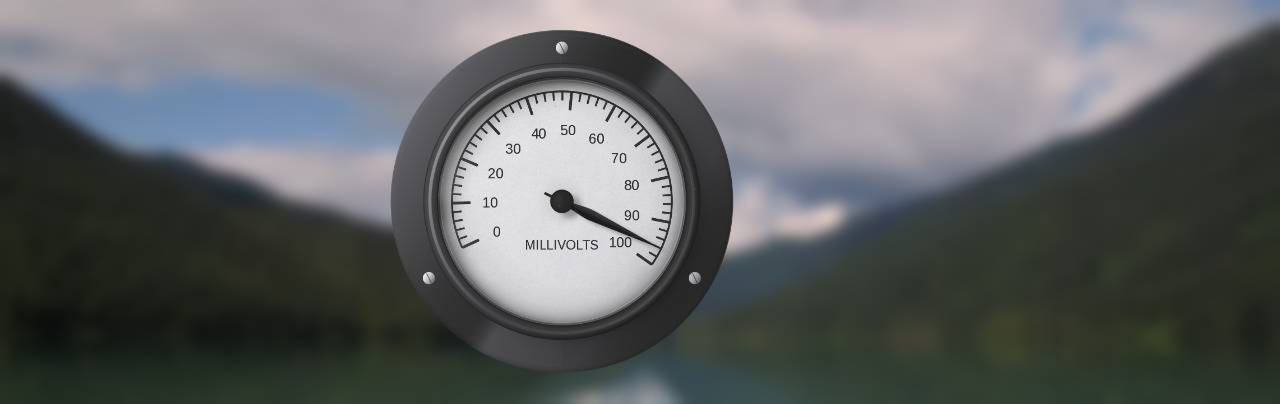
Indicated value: 96 mV
